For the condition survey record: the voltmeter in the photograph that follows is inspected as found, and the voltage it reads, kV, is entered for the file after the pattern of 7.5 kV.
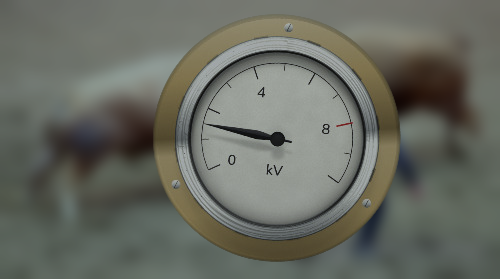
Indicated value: 1.5 kV
